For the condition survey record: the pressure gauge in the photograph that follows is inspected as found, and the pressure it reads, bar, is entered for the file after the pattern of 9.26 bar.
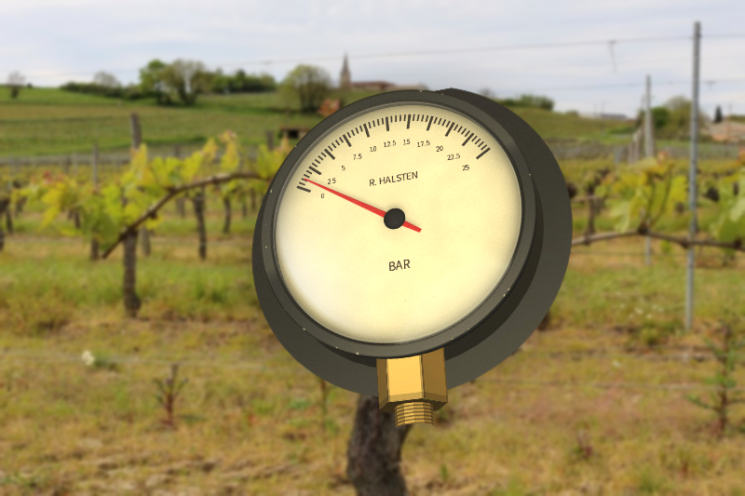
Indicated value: 1 bar
